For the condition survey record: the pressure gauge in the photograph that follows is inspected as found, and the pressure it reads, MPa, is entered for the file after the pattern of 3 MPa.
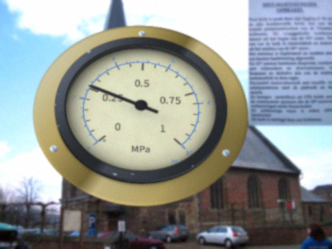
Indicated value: 0.25 MPa
